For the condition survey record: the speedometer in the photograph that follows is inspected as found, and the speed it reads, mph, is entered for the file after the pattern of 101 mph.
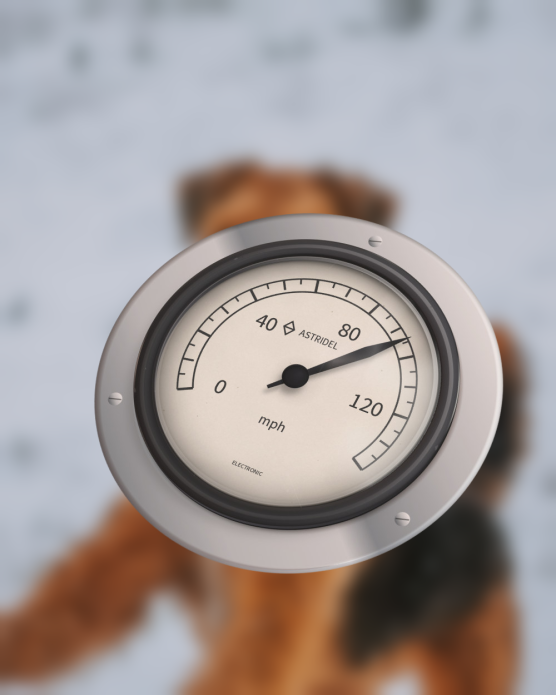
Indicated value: 95 mph
